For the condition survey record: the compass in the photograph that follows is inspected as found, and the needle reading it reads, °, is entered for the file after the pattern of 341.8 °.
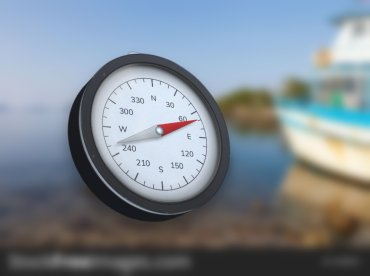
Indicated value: 70 °
